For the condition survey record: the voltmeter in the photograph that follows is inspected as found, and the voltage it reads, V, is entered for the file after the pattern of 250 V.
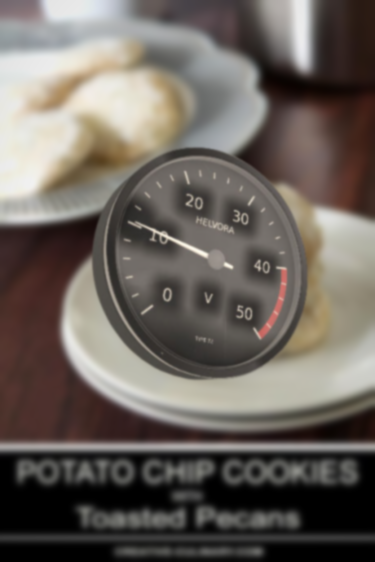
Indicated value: 10 V
